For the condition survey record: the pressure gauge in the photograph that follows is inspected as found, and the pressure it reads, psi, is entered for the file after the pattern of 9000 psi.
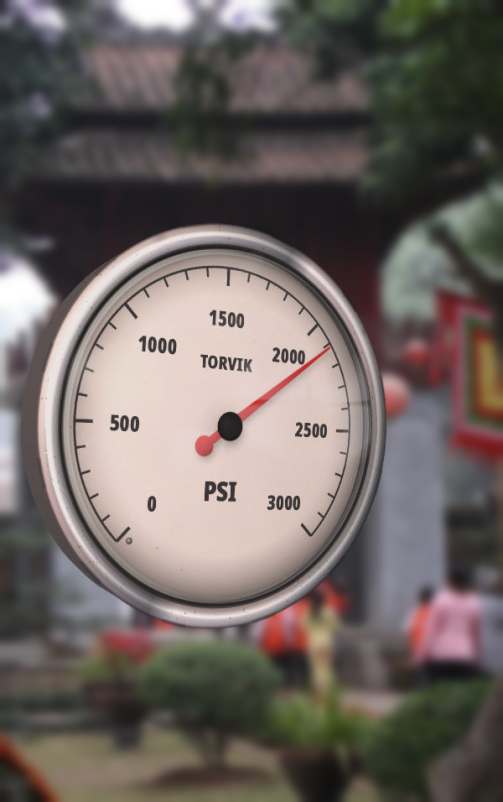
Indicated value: 2100 psi
